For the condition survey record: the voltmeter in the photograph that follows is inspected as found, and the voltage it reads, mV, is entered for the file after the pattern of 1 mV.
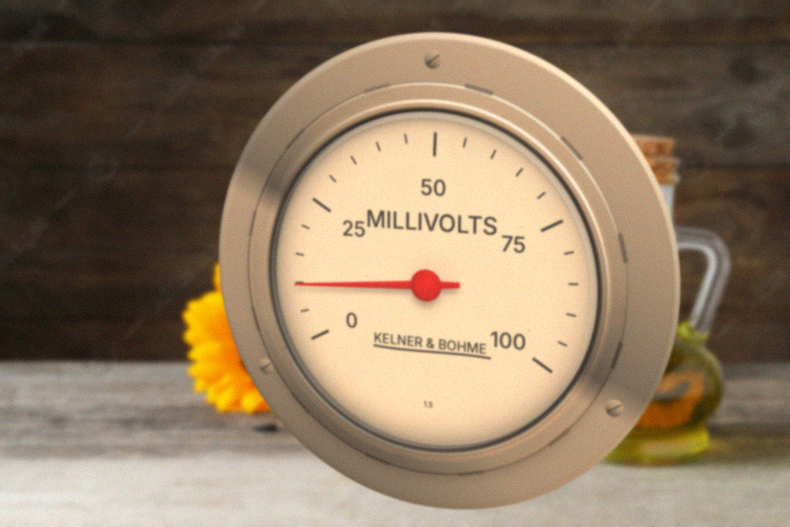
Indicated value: 10 mV
